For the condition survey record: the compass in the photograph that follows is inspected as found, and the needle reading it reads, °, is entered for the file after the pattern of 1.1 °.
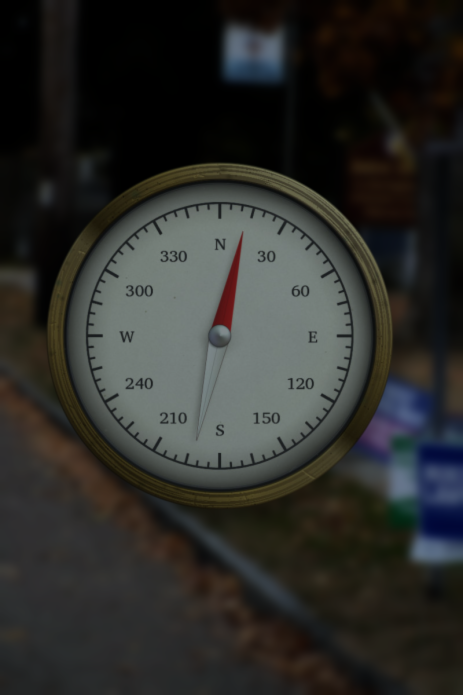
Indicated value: 12.5 °
